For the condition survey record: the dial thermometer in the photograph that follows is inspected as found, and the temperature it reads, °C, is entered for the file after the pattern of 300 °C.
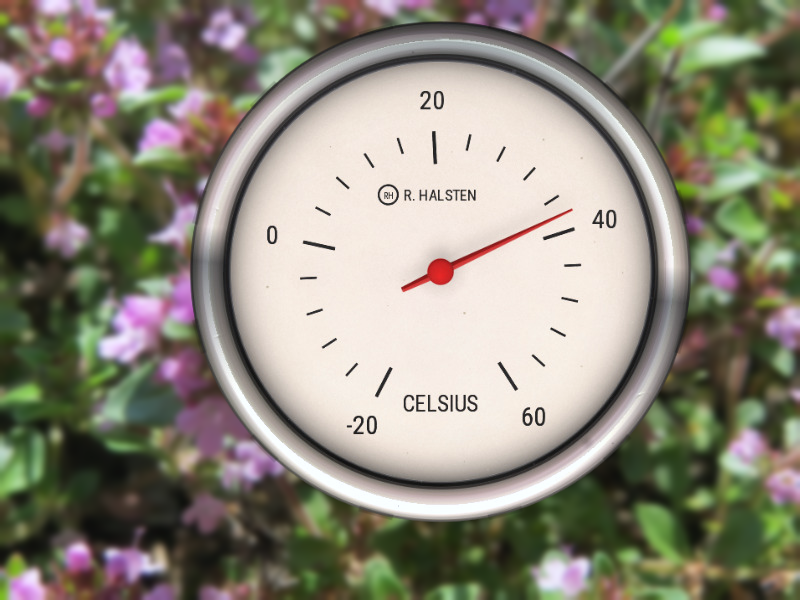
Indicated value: 38 °C
